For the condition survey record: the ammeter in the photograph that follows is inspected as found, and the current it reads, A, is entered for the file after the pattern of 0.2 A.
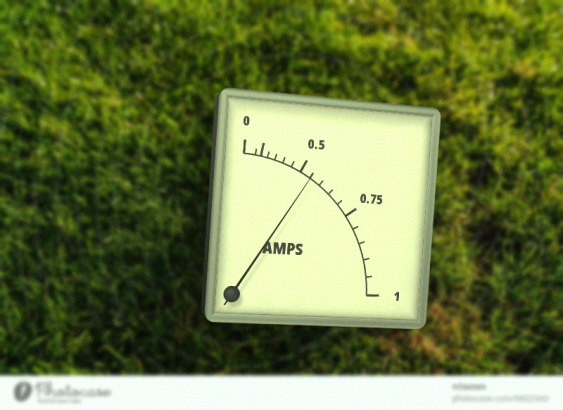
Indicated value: 0.55 A
